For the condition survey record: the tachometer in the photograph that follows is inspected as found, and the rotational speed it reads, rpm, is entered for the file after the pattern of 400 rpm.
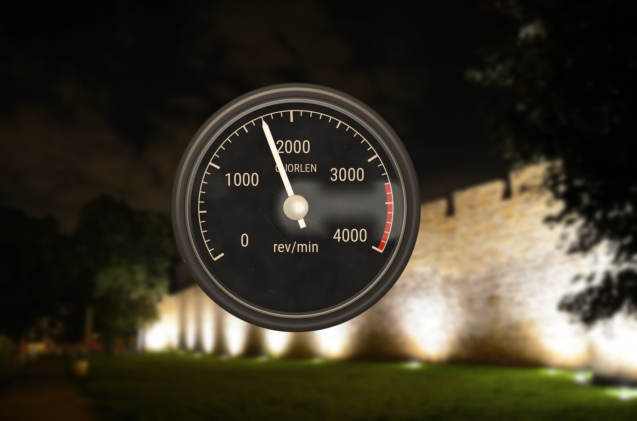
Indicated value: 1700 rpm
